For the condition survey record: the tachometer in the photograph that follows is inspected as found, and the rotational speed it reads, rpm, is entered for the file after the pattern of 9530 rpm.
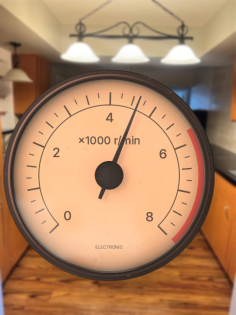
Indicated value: 4625 rpm
